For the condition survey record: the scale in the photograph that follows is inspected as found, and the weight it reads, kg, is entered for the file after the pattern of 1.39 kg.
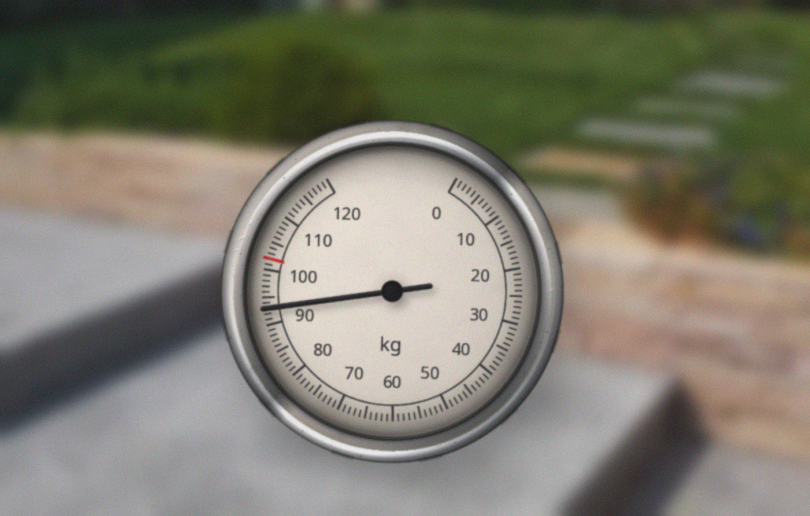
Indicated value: 93 kg
